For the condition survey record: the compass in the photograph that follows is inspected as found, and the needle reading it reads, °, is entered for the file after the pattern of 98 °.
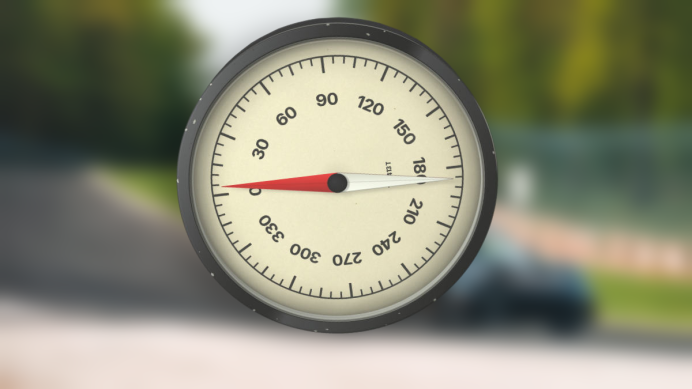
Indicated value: 5 °
